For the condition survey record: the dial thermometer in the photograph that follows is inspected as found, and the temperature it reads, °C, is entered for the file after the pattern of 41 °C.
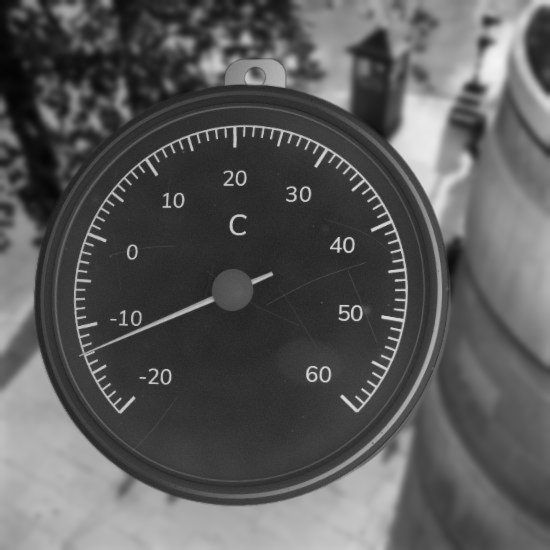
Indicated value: -13 °C
